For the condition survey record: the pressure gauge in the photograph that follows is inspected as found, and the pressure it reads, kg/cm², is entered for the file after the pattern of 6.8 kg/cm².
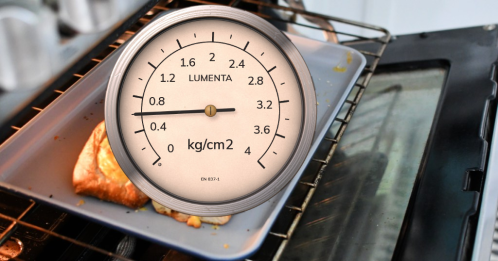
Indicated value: 0.6 kg/cm²
